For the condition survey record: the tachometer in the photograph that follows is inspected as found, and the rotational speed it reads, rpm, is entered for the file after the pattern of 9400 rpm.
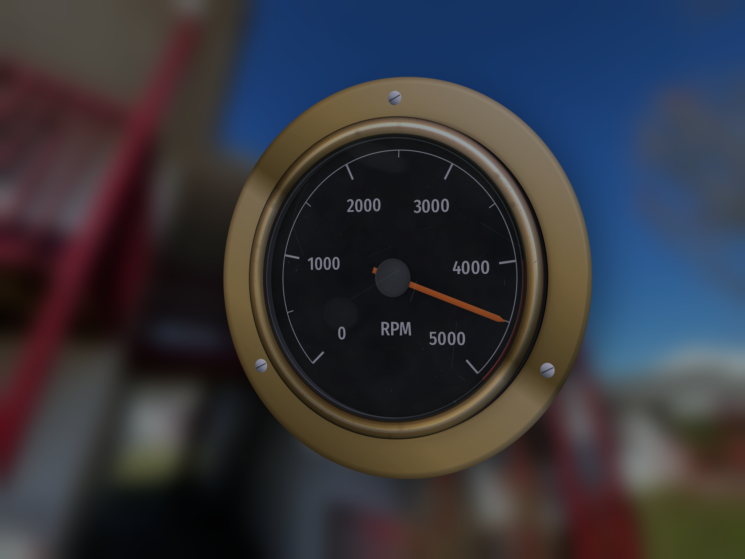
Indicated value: 4500 rpm
